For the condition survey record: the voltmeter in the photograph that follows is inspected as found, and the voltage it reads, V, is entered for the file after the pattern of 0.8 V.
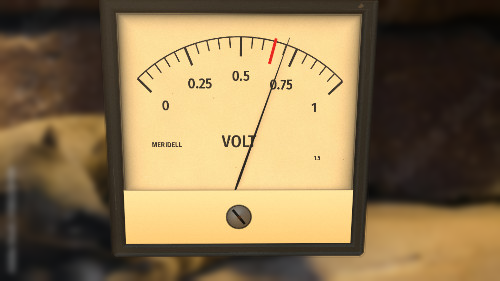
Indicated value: 0.7 V
